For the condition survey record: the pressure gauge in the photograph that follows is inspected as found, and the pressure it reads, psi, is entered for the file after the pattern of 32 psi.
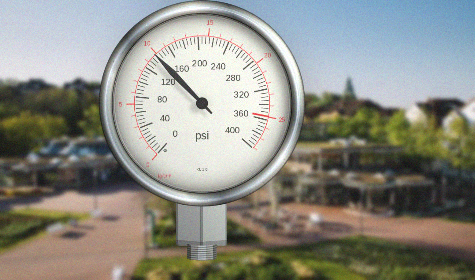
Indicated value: 140 psi
